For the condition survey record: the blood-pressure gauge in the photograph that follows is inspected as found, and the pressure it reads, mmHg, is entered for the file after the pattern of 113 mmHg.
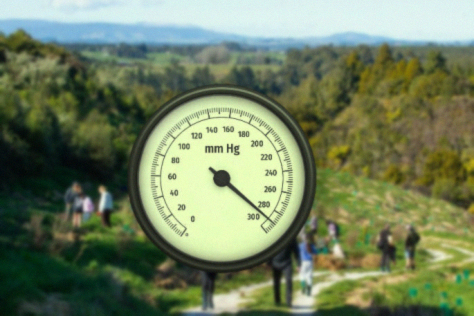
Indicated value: 290 mmHg
